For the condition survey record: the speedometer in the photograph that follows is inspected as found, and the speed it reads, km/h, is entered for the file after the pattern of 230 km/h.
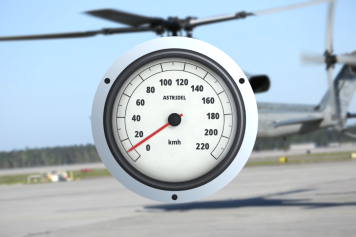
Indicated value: 10 km/h
